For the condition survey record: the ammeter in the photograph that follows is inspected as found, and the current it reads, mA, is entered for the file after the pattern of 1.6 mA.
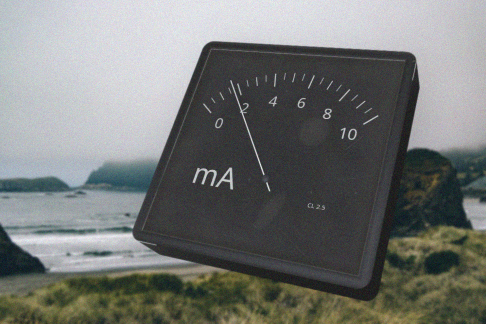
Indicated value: 1.75 mA
